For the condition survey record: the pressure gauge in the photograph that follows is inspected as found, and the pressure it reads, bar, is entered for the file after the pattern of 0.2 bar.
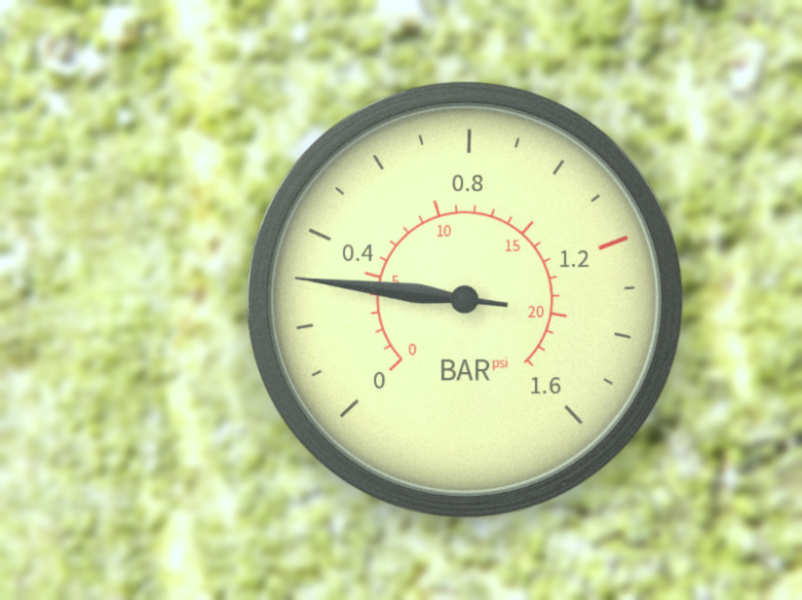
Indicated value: 0.3 bar
